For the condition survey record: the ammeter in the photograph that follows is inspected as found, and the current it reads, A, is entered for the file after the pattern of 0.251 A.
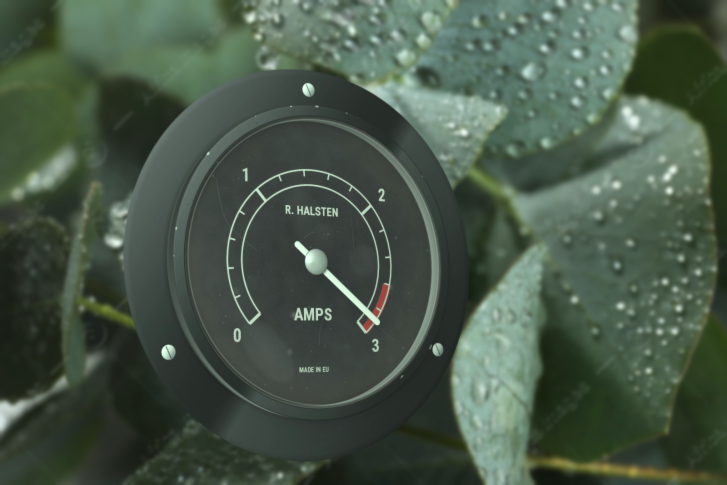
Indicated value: 2.9 A
